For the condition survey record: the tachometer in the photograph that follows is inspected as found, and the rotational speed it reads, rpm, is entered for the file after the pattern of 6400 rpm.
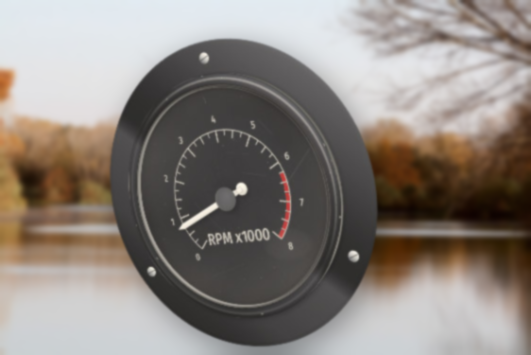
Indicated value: 750 rpm
